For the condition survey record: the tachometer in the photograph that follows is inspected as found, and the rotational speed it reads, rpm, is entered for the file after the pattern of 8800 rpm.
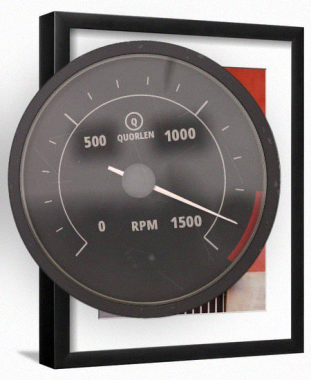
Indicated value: 1400 rpm
